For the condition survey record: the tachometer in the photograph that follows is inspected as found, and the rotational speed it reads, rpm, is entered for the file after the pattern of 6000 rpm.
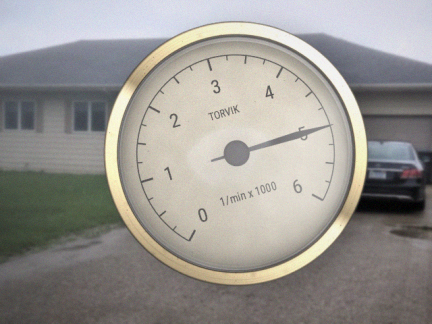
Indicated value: 5000 rpm
